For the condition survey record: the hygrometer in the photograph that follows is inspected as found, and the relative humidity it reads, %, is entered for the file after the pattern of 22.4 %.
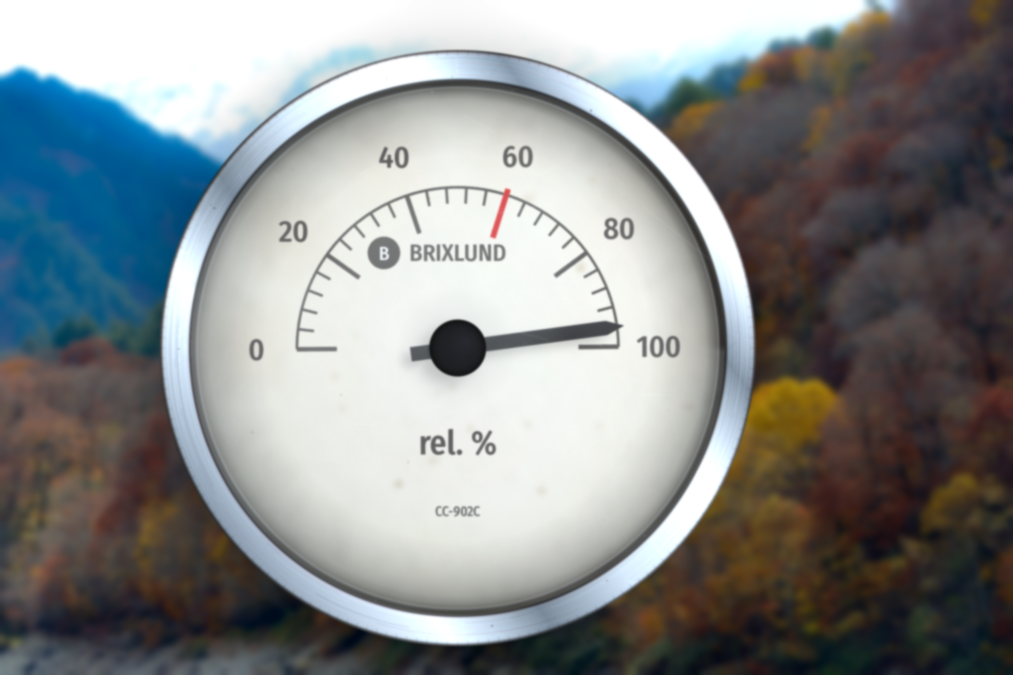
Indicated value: 96 %
